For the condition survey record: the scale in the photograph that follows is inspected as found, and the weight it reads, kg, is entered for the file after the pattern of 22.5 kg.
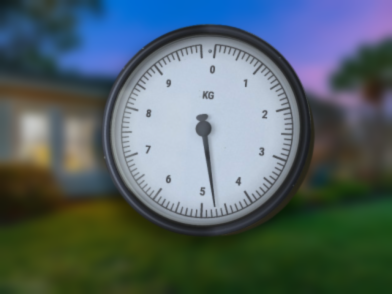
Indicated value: 4.7 kg
